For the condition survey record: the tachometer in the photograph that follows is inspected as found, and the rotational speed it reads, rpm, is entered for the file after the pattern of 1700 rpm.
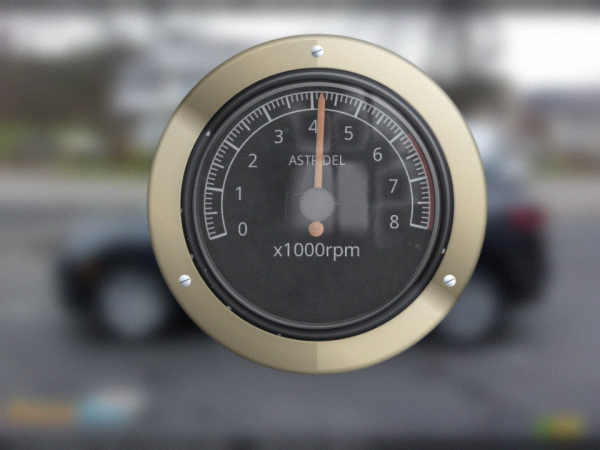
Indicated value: 4200 rpm
